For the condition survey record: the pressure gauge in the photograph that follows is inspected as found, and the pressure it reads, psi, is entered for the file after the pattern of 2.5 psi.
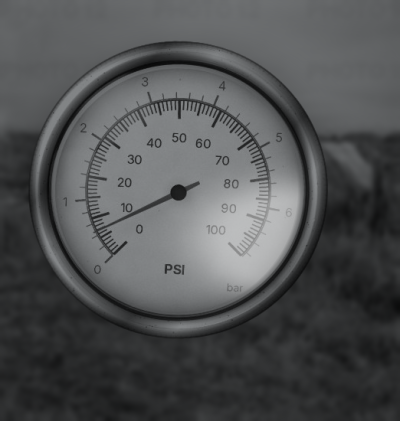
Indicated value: 7 psi
